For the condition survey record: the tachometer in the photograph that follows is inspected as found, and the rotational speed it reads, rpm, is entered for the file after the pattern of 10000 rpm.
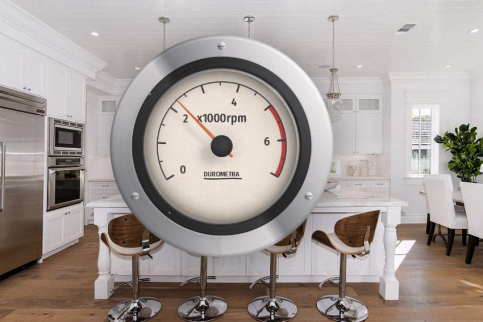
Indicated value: 2250 rpm
